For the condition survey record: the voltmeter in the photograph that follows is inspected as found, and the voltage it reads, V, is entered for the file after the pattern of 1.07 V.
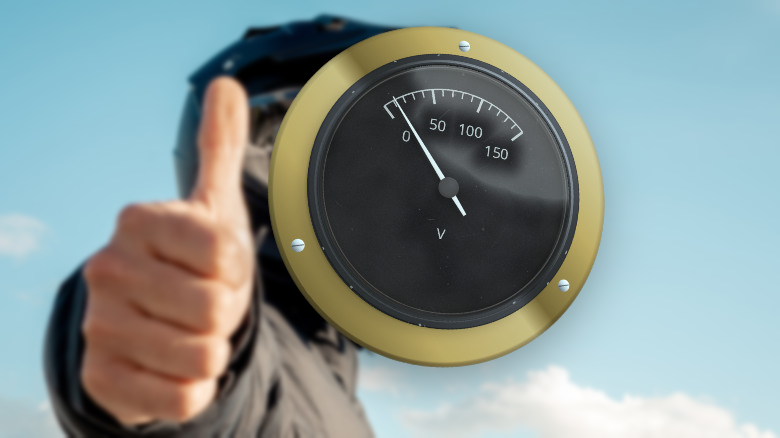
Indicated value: 10 V
